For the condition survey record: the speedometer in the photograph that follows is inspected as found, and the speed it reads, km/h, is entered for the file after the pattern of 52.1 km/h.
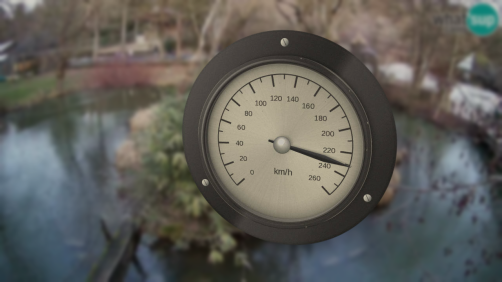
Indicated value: 230 km/h
